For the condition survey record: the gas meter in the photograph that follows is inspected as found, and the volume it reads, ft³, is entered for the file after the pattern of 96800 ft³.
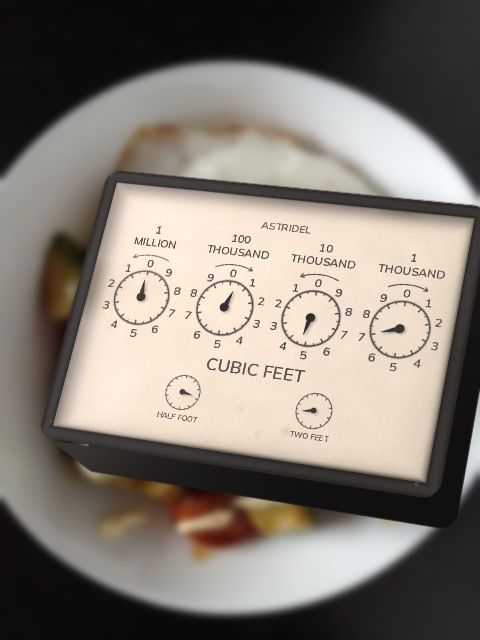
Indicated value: 4700 ft³
